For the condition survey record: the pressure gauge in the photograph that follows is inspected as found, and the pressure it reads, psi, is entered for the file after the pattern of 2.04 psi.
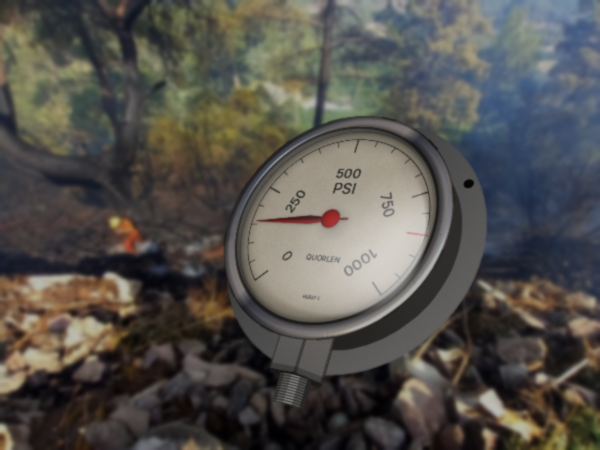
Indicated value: 150 psi
